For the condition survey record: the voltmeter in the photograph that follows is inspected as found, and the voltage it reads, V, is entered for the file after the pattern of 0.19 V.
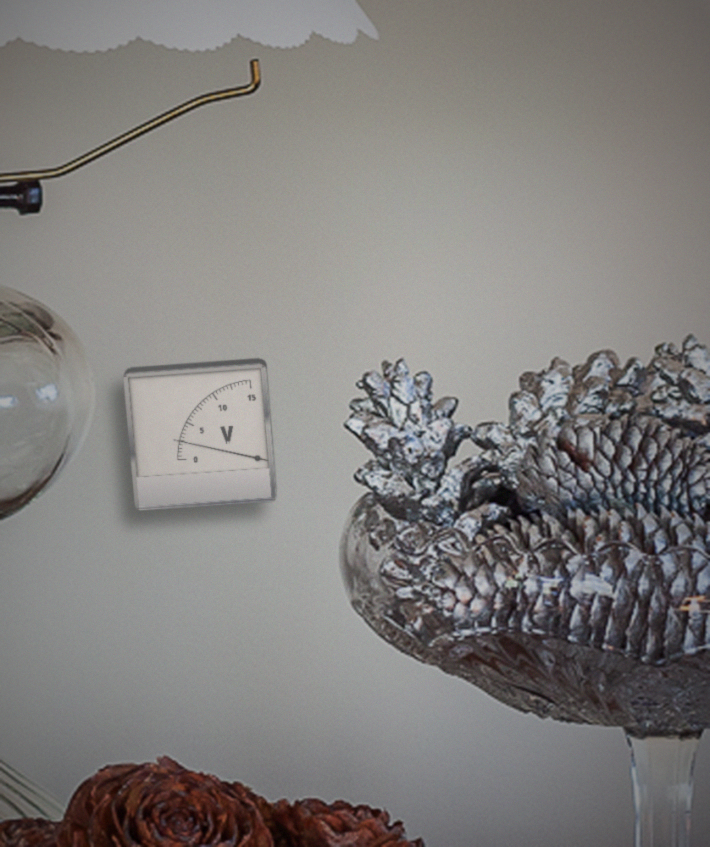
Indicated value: 2.5 V
